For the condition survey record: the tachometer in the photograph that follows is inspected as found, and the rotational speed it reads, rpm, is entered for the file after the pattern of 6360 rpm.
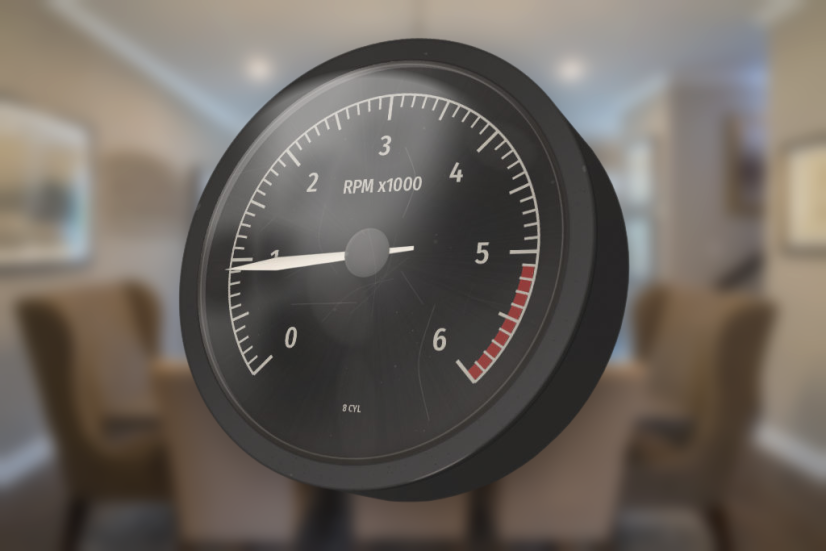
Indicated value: 900 rpm
